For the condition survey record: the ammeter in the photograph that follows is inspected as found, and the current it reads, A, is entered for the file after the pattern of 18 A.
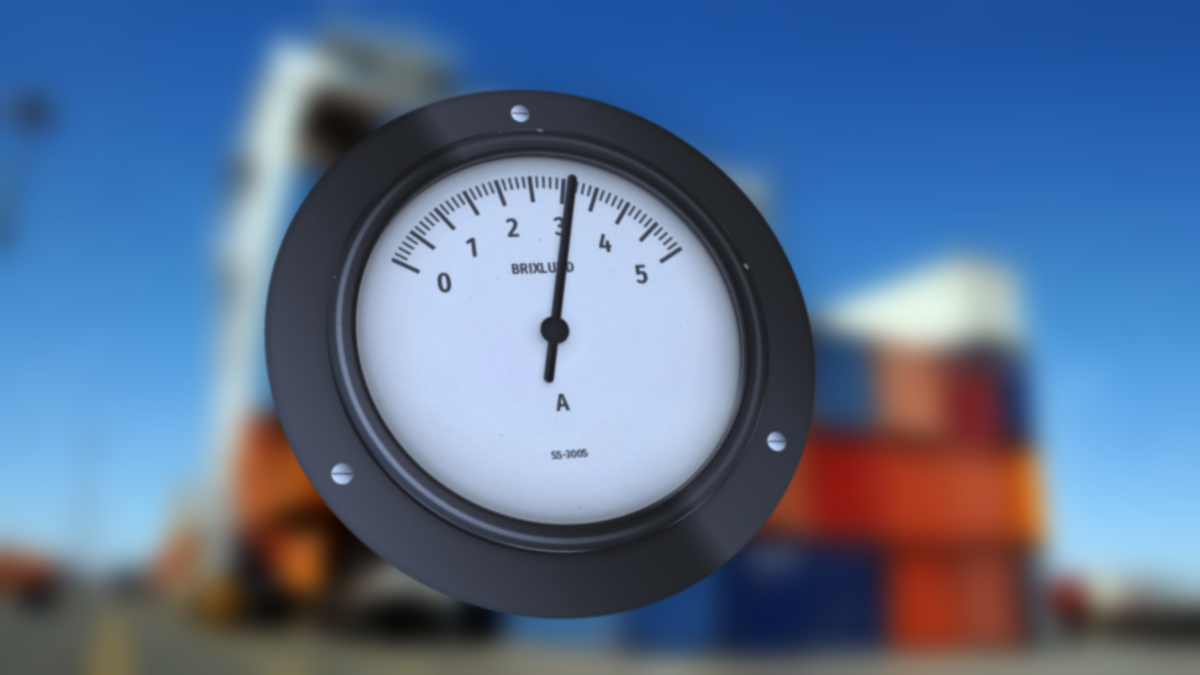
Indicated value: 3.1 A
